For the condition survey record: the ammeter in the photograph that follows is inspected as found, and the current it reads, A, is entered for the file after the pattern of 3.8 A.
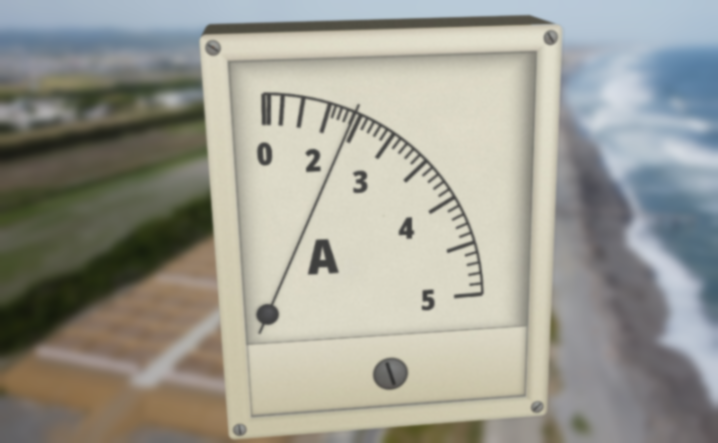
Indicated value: 2.4 A
